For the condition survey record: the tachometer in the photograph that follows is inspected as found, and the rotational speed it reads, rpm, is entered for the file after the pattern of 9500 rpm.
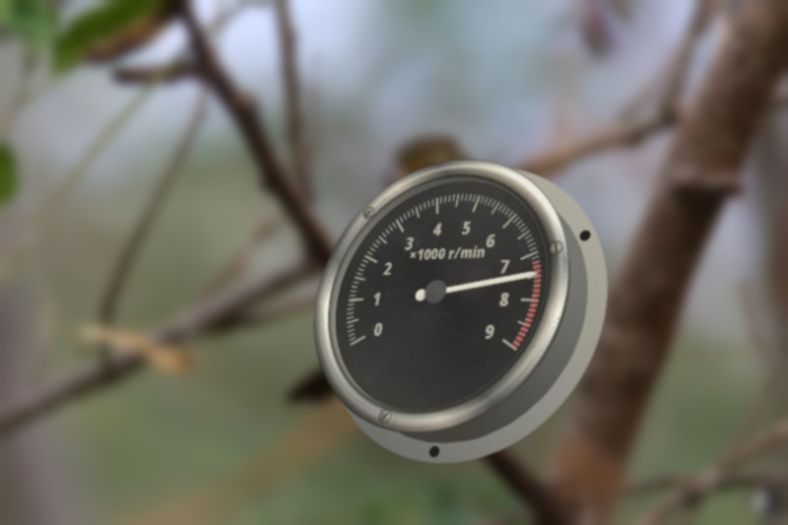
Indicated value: 7500 rpm
